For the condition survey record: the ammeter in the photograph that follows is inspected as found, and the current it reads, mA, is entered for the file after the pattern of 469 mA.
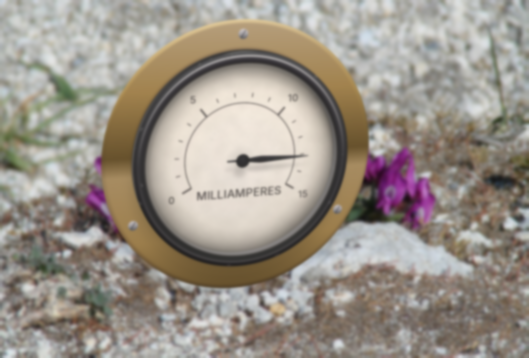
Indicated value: 13 mA
